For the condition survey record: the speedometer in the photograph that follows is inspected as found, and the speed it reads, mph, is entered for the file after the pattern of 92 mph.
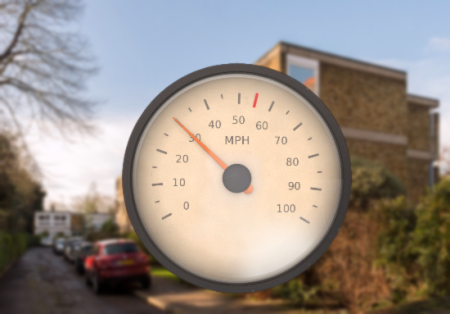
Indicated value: 30 mph
